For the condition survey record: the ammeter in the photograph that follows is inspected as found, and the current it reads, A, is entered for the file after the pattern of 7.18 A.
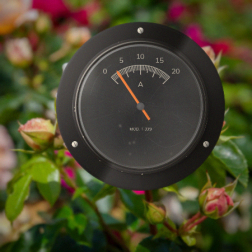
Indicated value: 2.5 A
